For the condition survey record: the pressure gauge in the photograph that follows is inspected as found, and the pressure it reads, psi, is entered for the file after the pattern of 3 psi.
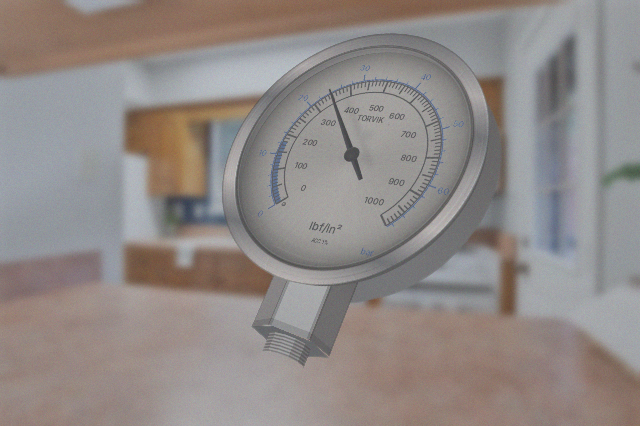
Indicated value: 350 psi
